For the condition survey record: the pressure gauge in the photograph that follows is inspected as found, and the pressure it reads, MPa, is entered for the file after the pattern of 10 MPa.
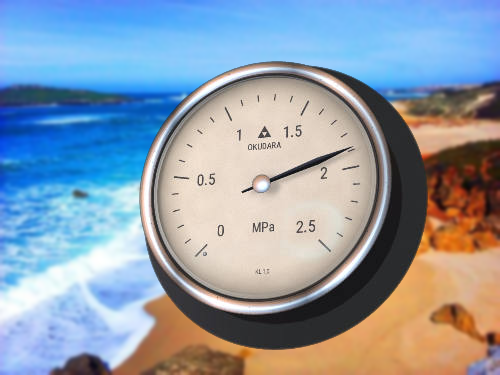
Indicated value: 1.9 MPa
